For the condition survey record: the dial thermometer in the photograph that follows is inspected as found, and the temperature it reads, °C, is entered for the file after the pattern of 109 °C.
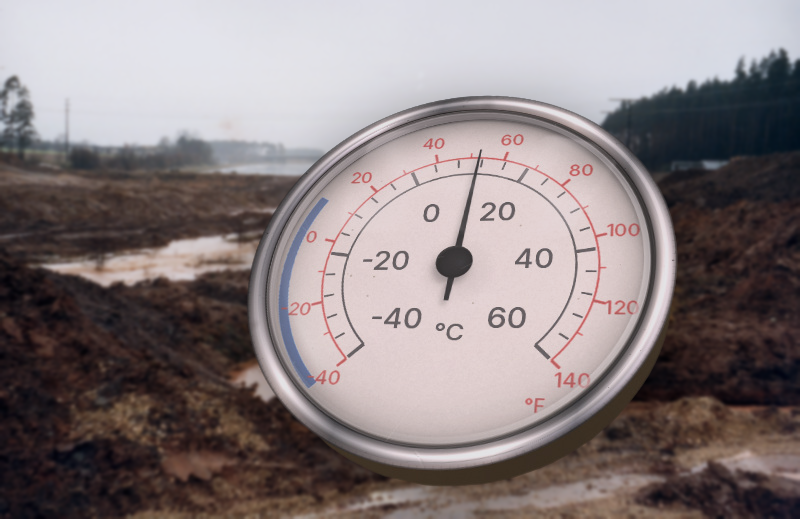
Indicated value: 12 °C
